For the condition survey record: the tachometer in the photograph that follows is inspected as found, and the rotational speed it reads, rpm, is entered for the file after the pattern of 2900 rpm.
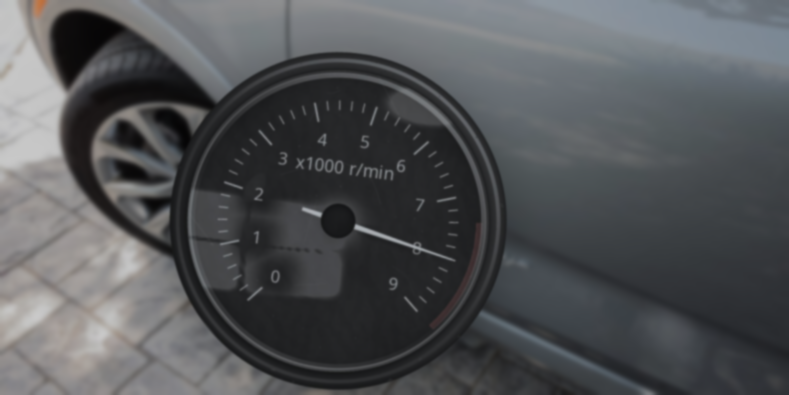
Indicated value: 8000 rpm
